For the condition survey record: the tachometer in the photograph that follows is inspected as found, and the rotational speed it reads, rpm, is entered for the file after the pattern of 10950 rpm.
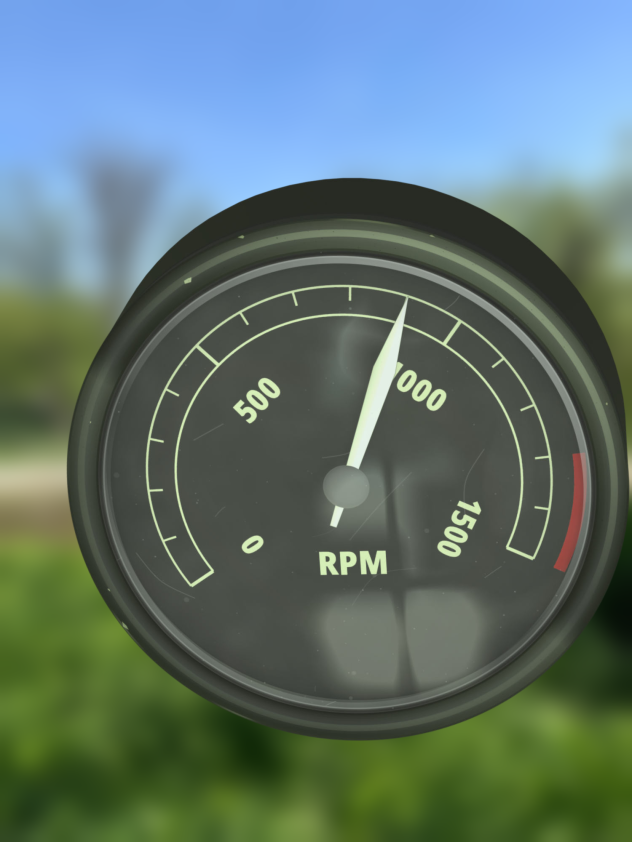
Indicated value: 900 rpm
